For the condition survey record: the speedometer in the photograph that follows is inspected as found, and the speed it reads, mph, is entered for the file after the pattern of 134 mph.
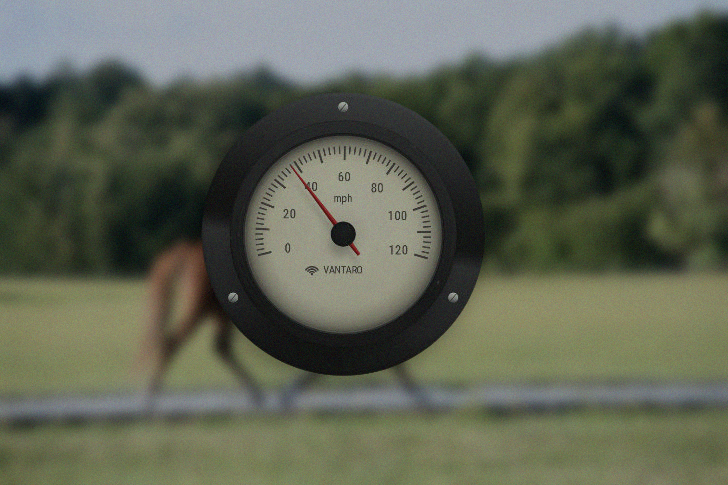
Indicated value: 38 mph
